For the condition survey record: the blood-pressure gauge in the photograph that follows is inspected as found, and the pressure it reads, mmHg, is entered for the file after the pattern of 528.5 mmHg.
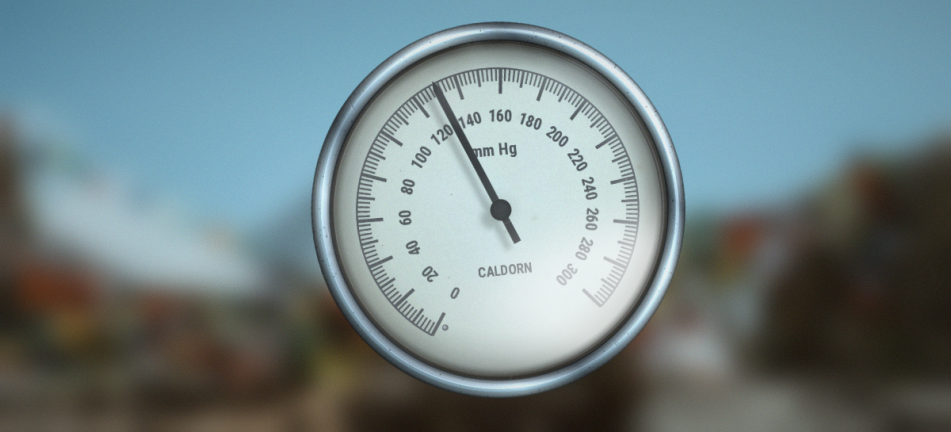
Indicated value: 130 mmHg
